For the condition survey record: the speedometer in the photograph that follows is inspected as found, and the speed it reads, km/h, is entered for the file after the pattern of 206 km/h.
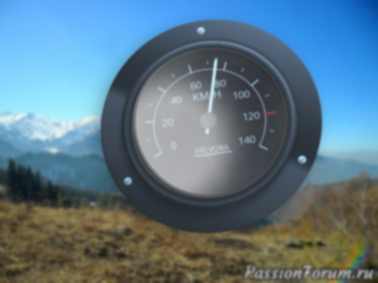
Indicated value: 75 km/h
